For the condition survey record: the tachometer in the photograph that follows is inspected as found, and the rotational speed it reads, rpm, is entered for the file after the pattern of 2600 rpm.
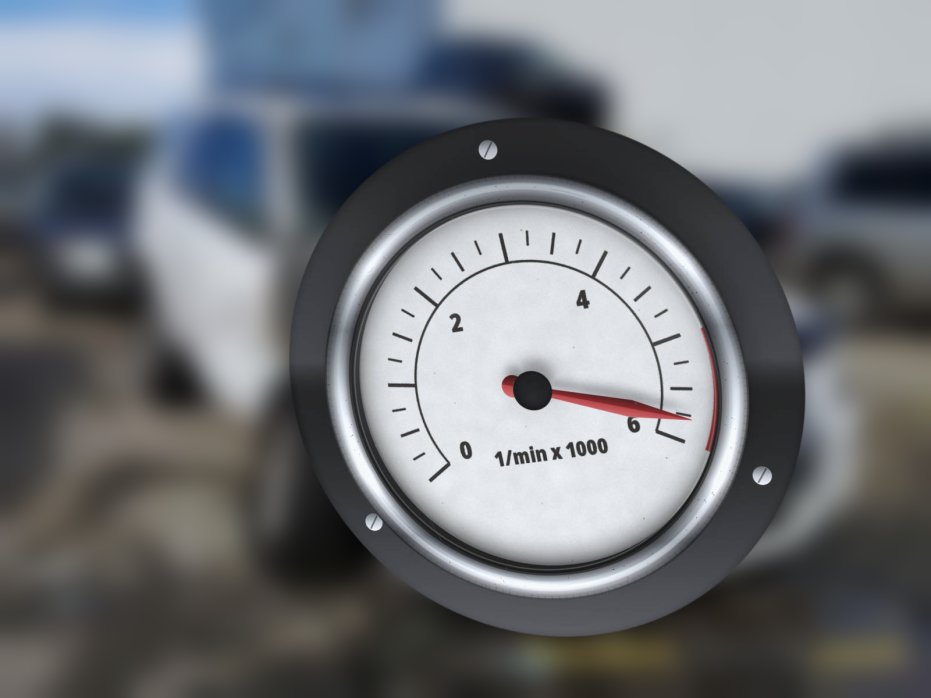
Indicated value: 5750 rpm
